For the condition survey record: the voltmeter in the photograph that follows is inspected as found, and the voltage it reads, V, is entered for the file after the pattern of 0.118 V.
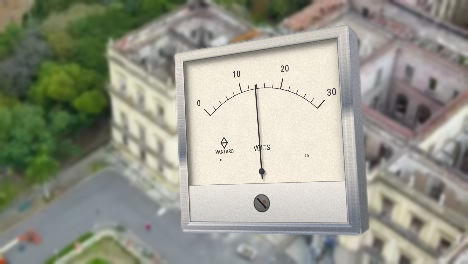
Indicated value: 14 V
